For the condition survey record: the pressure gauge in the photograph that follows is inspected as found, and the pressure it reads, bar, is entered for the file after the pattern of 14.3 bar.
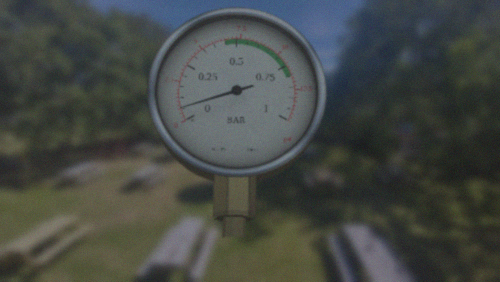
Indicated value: 0.05 bar
